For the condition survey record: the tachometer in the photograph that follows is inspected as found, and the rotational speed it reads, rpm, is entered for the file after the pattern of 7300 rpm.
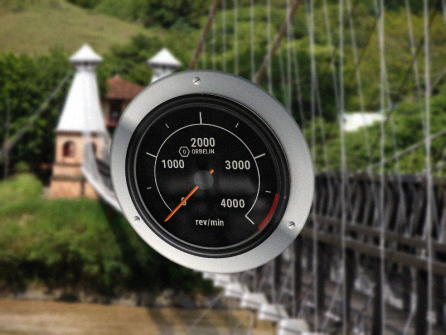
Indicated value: 0 rpm
